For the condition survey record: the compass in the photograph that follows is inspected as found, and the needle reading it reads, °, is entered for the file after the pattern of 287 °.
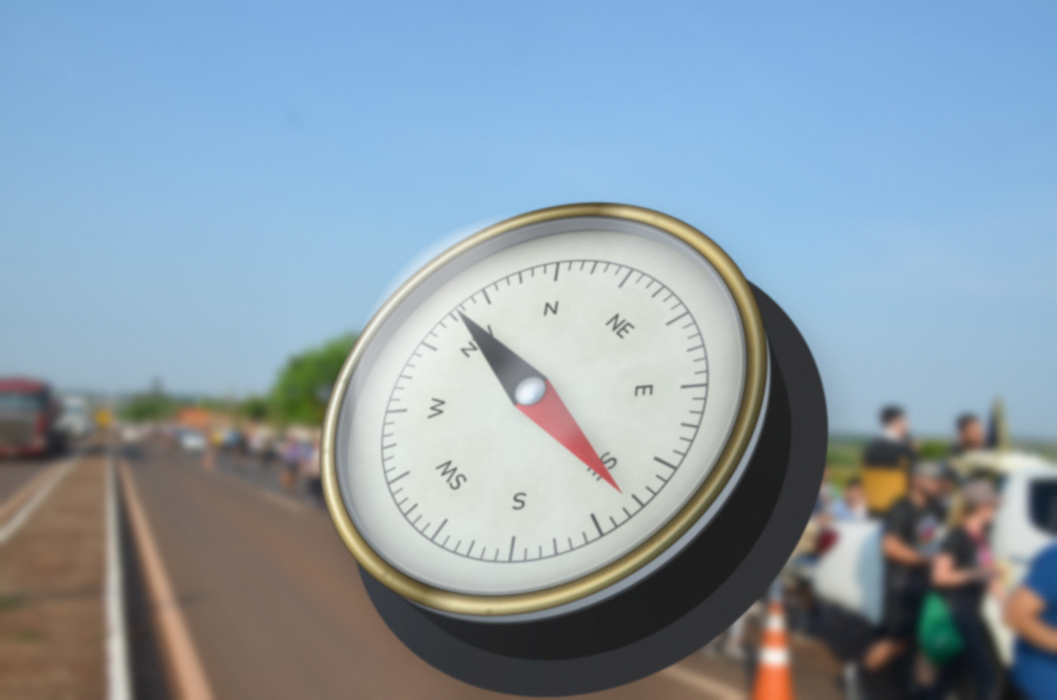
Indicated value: 137.5 °
